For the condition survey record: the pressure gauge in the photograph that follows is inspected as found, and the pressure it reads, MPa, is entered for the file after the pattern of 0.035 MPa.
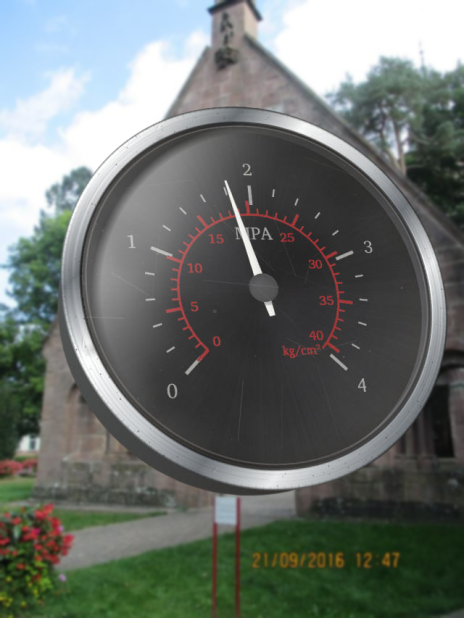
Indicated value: 1.8 MPa
